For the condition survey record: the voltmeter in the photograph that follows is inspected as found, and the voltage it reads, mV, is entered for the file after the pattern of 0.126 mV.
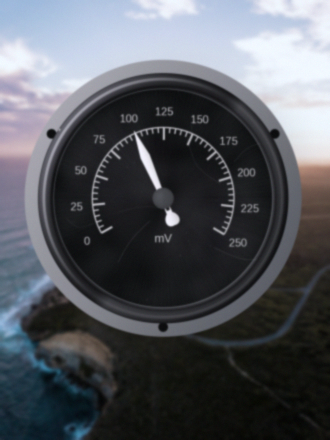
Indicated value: 100 mV
